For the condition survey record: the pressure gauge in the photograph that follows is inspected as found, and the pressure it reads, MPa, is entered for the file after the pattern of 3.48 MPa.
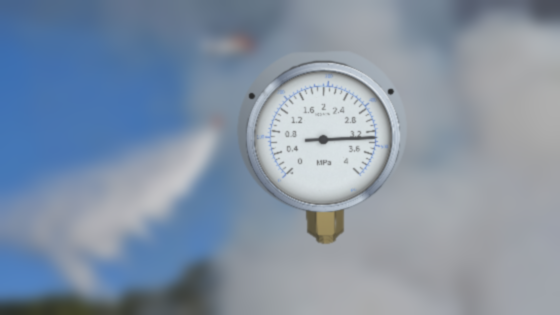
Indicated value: 3.3 MPa
